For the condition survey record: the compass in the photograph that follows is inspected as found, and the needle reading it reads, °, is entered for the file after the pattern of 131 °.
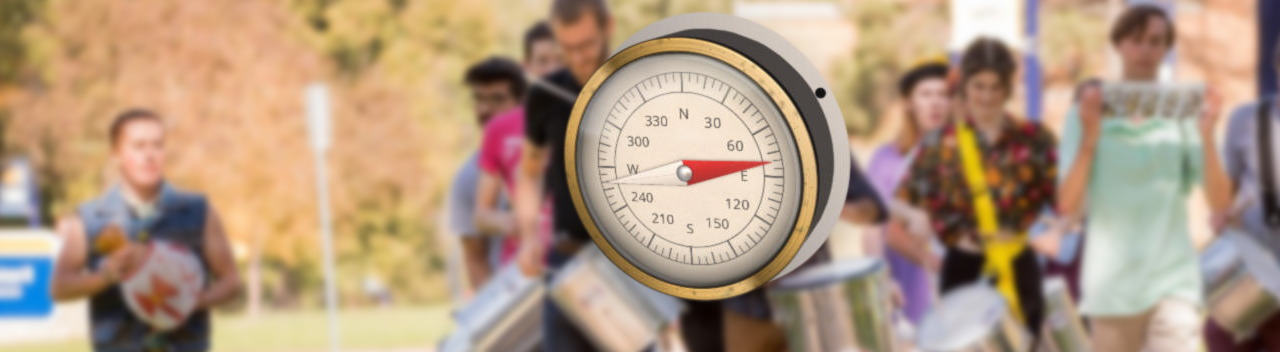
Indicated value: 80 °
